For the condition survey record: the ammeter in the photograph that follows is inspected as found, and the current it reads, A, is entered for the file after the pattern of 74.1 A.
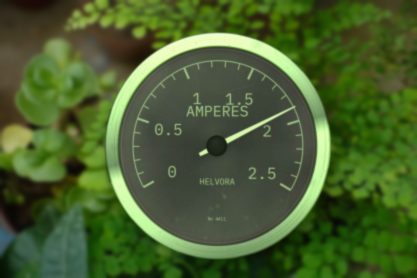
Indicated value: 1.9 A
